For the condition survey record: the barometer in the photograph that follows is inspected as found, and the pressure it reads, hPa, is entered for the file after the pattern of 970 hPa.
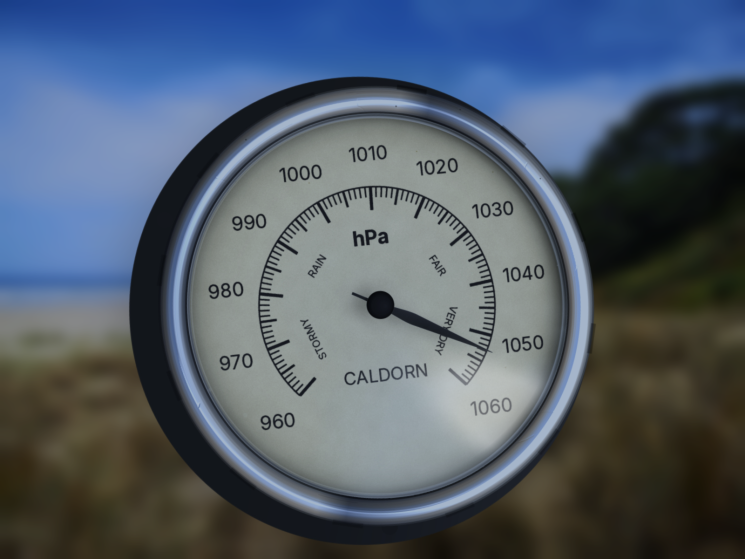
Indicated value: 1053 hPa
